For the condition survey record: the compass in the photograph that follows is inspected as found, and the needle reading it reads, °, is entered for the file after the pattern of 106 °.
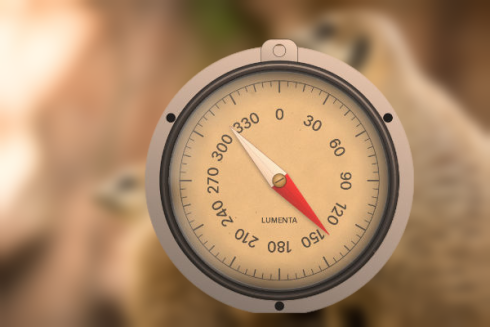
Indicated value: 137.5 °
